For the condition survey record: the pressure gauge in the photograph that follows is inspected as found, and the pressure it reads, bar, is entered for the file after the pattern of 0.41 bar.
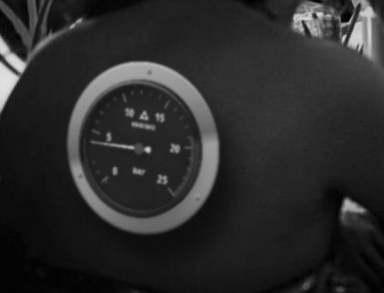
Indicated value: 4 bar
